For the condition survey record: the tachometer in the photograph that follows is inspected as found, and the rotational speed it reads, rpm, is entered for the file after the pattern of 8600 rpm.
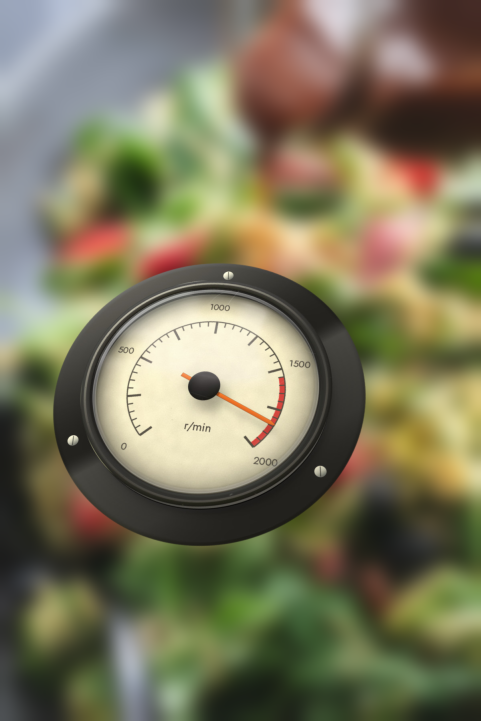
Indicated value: 1850 rpm
